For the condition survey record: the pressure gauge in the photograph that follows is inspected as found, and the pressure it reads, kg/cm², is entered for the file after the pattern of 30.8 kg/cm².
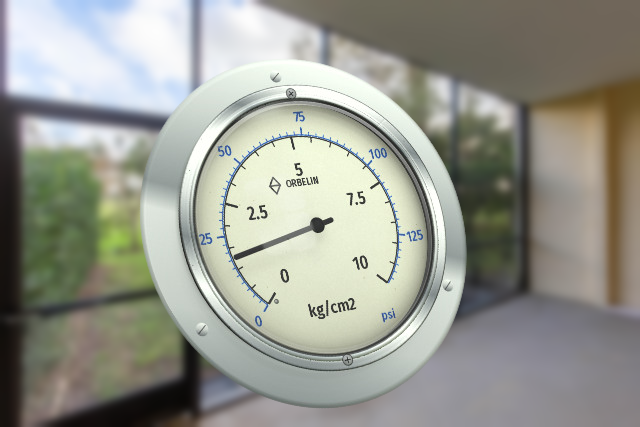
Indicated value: 1.25 kg/cm²
